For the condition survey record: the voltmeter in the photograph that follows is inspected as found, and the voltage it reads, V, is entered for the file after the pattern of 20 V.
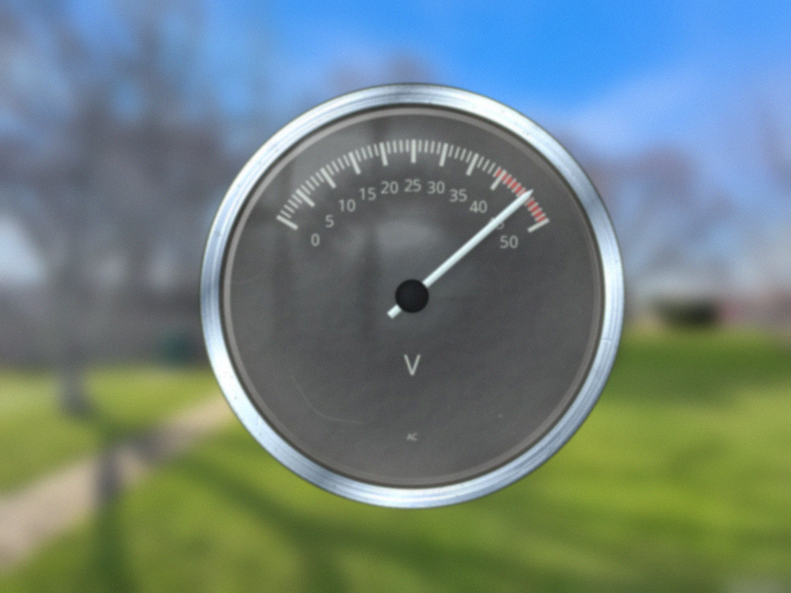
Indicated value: 45 V
